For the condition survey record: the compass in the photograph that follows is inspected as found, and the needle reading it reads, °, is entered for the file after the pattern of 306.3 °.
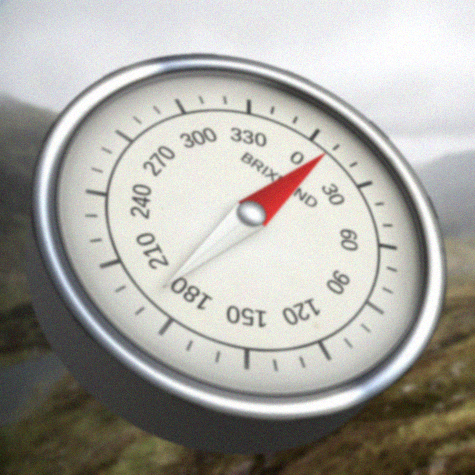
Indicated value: 10 °
